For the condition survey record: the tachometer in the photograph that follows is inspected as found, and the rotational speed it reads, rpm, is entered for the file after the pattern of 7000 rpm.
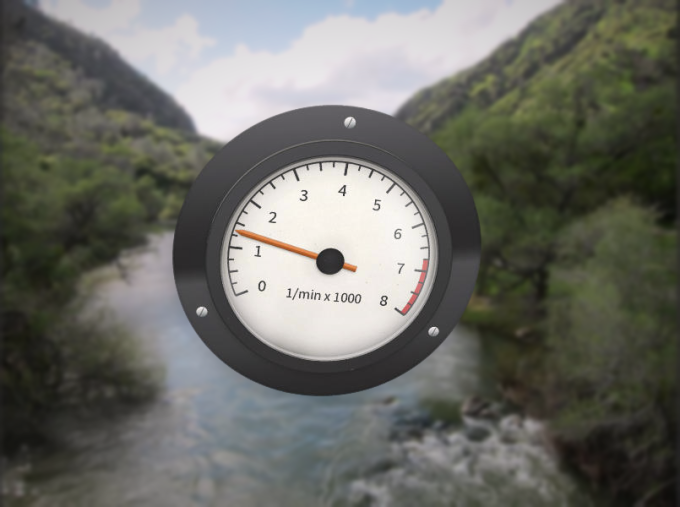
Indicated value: 1375 rpm
